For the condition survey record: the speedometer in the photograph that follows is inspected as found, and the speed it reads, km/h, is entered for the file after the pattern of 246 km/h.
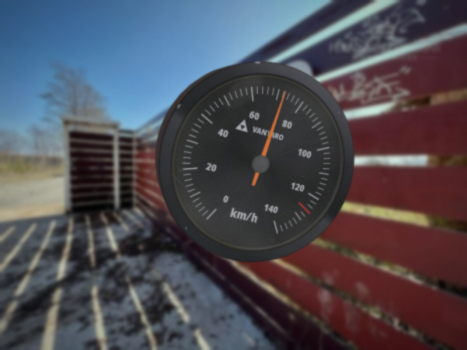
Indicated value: 72 km/h
